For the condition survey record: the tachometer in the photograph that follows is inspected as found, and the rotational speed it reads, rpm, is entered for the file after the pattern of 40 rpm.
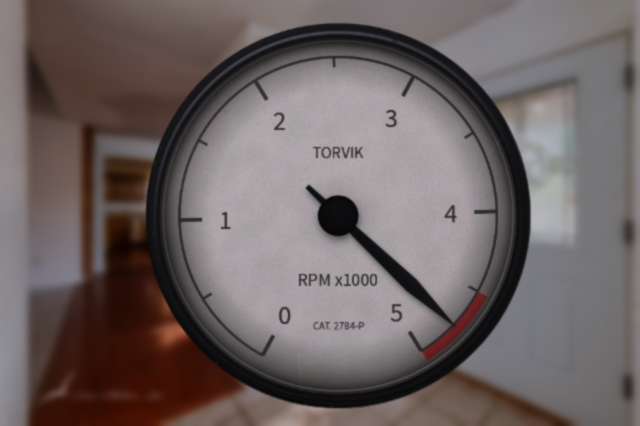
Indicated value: 4750 rpm
